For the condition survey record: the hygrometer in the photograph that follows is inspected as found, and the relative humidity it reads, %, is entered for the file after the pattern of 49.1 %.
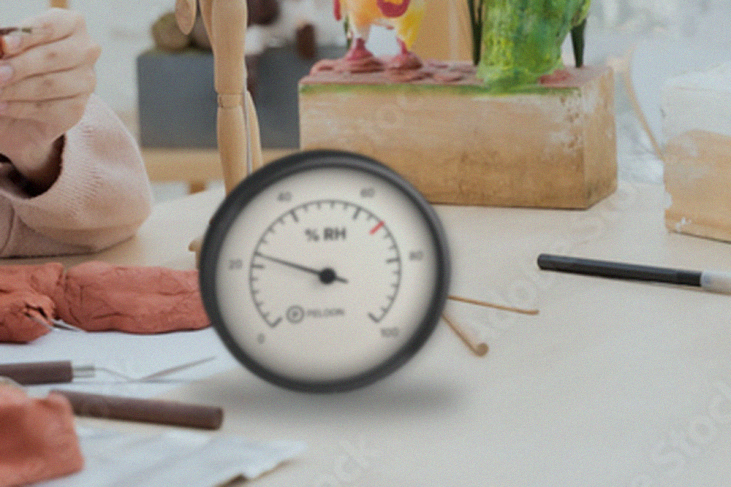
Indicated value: 24 %
